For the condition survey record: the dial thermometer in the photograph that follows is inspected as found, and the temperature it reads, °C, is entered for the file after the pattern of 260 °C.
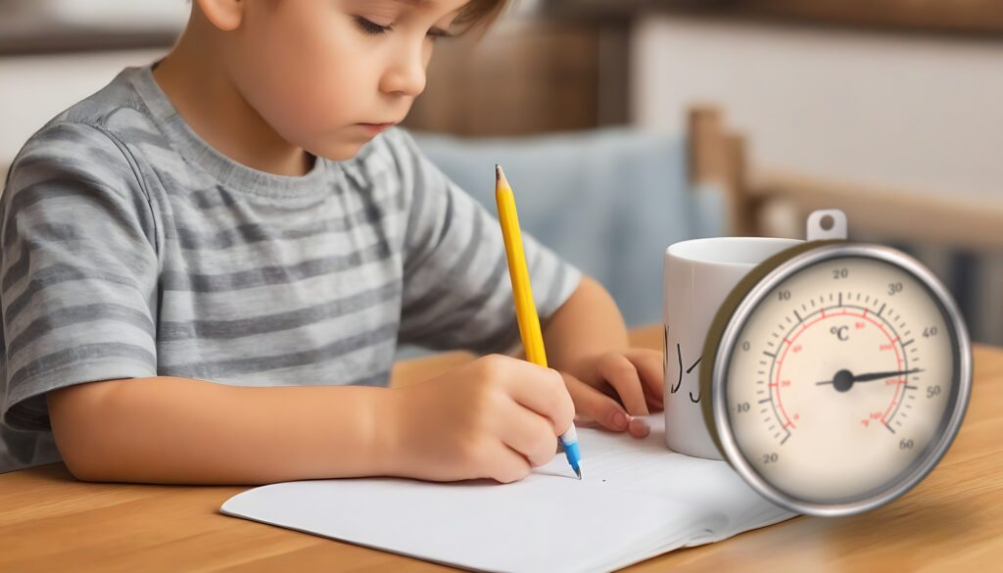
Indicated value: 46 °C
